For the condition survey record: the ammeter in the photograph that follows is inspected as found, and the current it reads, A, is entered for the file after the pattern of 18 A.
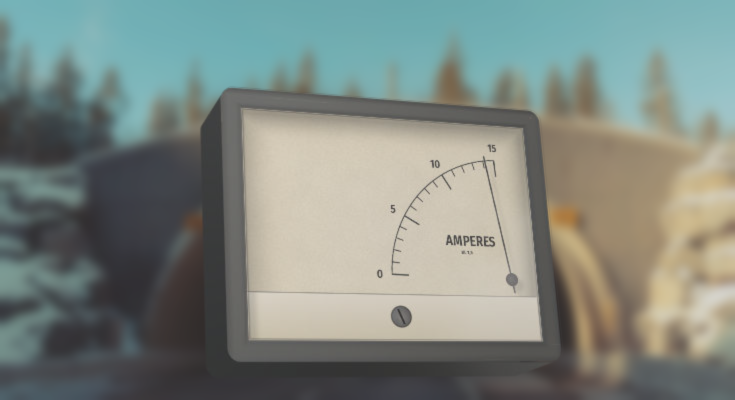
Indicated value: 14 A
